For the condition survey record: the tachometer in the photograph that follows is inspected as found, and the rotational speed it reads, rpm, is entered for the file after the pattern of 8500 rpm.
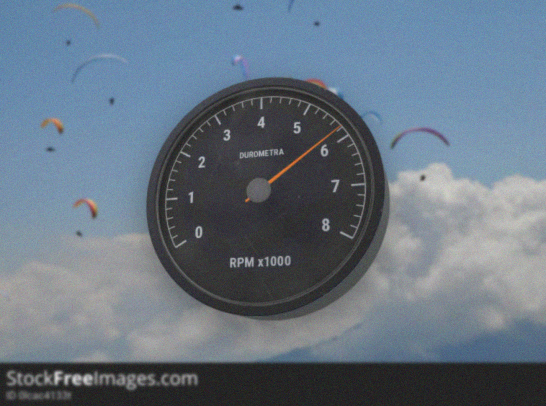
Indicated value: 5800 rpm
